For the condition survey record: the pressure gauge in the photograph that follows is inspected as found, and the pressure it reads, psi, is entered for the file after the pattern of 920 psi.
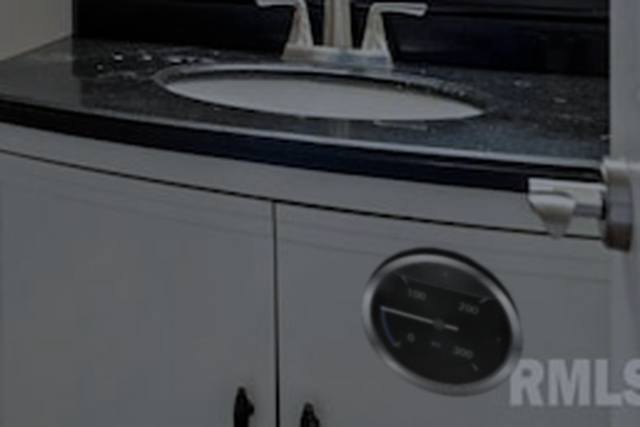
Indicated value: 50 psi
